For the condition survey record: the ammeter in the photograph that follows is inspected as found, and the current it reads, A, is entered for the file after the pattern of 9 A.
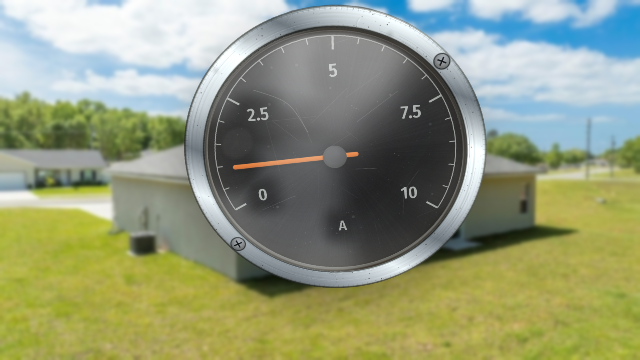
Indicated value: 1 A
